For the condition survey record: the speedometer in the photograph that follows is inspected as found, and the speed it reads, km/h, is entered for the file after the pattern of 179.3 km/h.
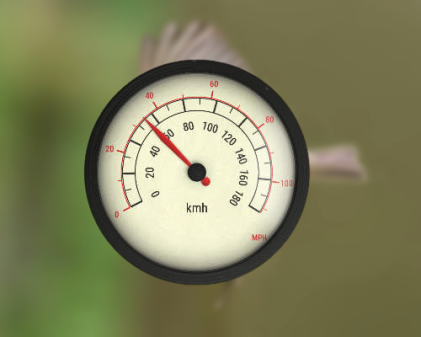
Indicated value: 55 km/h
